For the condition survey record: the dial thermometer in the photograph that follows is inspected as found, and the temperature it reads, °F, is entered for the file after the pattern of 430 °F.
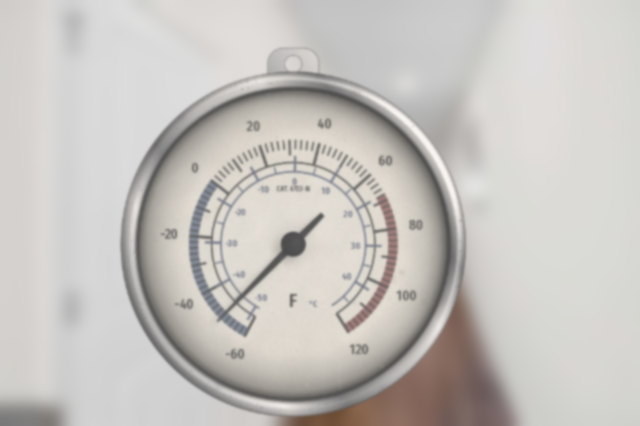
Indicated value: -50 °F
